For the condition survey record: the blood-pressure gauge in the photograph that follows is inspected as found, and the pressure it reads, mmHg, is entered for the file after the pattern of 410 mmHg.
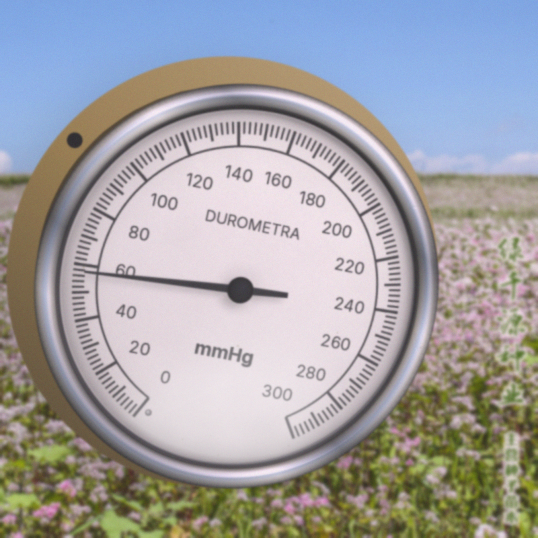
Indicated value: 58 mmHg
